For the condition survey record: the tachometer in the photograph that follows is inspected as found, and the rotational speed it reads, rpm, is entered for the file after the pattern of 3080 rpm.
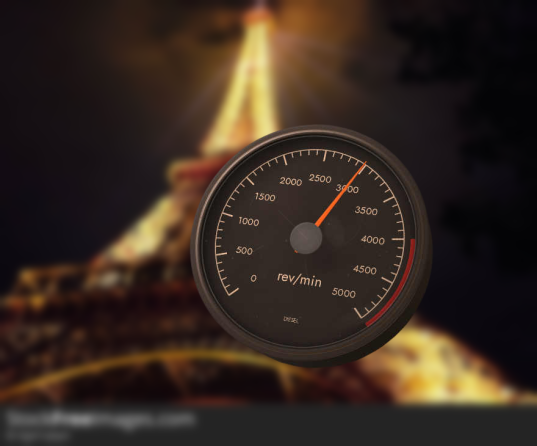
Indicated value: 3000 rpm
